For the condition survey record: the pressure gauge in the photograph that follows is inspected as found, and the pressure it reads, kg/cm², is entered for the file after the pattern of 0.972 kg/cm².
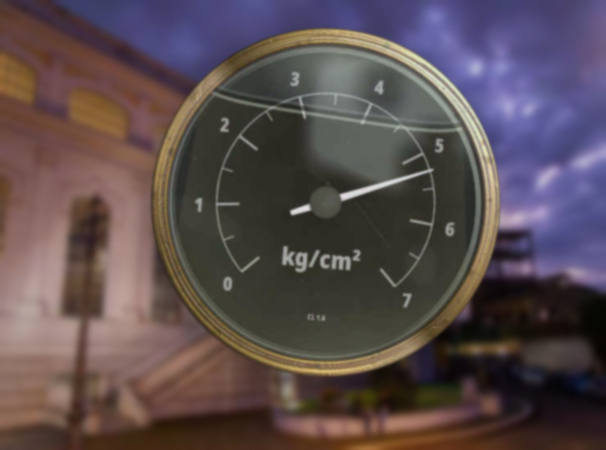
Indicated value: 5.25 kg/cm²
